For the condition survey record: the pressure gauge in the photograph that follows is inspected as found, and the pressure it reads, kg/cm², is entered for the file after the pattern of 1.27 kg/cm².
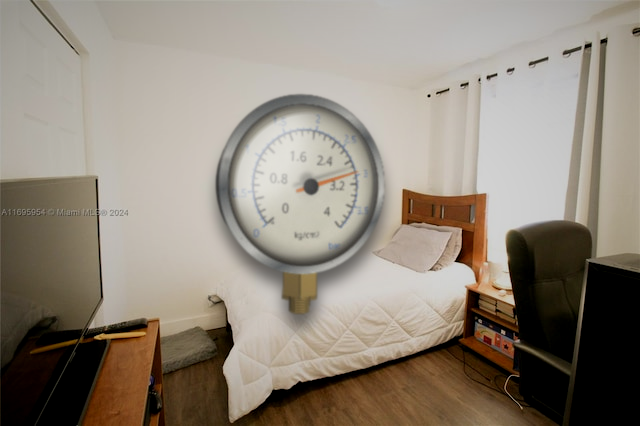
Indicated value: 3 kg/cm²
